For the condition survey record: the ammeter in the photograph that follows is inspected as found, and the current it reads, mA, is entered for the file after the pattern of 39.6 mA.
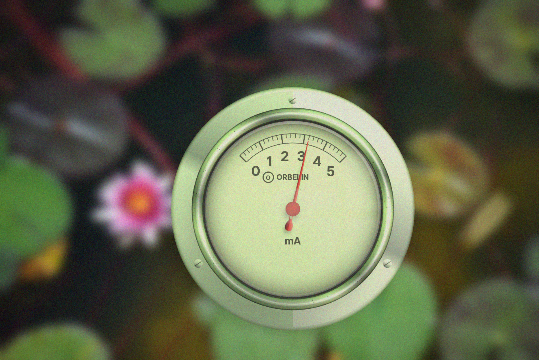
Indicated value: 3.2 mA
